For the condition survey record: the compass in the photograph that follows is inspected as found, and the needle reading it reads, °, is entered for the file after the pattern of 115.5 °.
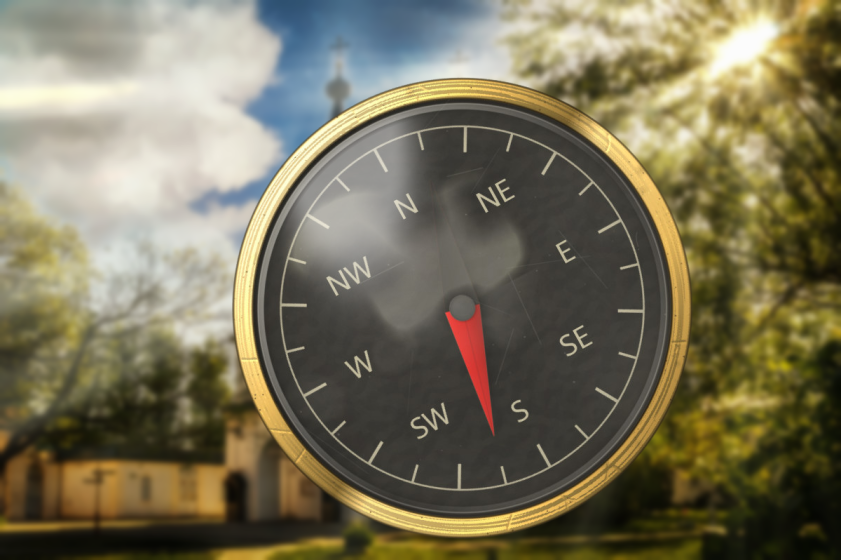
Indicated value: 195 °
